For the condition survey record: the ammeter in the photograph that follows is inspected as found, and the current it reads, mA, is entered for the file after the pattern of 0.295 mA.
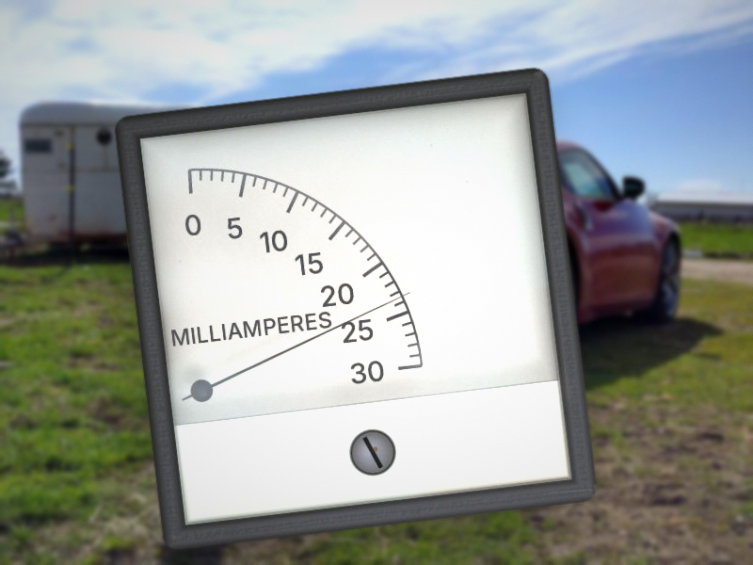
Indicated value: 23.5 mA
